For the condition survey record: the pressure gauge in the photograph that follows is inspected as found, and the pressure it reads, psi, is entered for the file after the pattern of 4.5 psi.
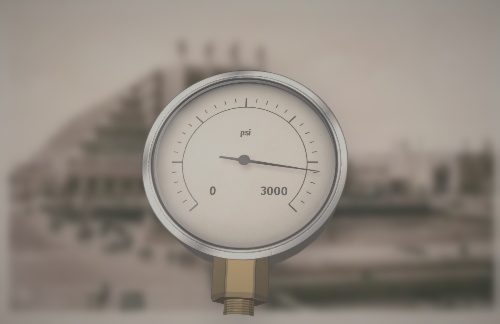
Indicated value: 2600 psi
